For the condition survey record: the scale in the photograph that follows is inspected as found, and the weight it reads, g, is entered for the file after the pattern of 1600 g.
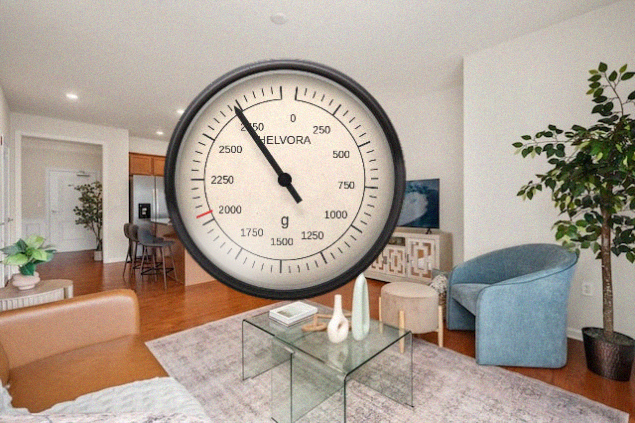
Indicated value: 2725 g
